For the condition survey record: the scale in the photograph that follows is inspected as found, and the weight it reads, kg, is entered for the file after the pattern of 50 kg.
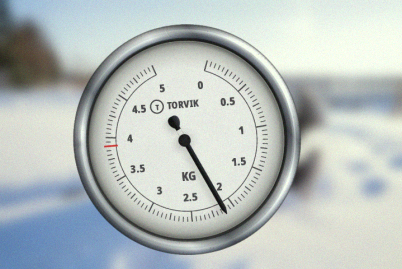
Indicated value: 2.1 kg
